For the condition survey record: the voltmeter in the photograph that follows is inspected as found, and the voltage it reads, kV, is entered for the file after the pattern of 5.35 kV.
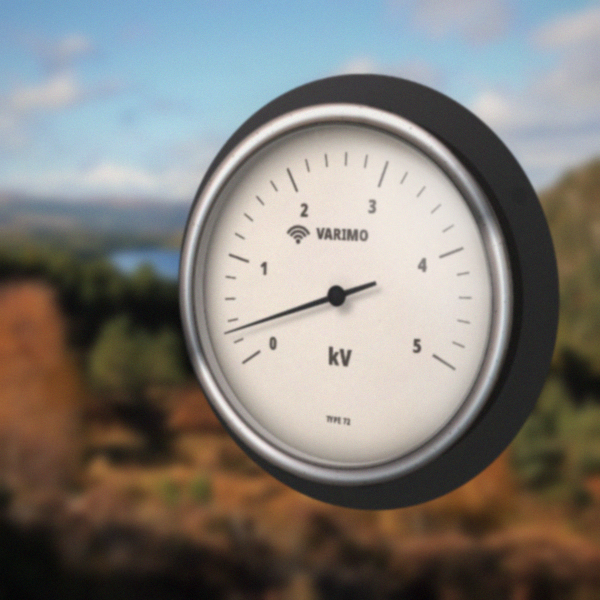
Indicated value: 0.3 kV
